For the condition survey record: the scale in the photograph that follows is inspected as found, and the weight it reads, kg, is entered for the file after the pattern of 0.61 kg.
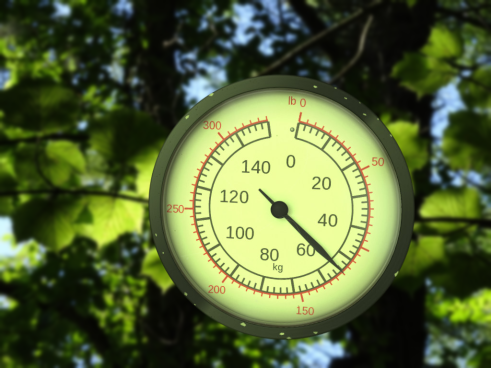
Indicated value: 54 kg
